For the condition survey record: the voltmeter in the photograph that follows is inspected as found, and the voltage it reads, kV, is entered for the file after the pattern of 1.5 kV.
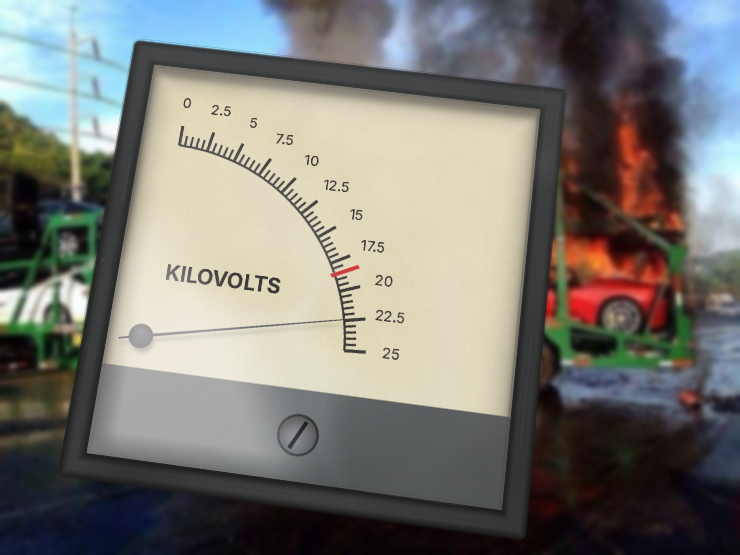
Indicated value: 22.5 kV
